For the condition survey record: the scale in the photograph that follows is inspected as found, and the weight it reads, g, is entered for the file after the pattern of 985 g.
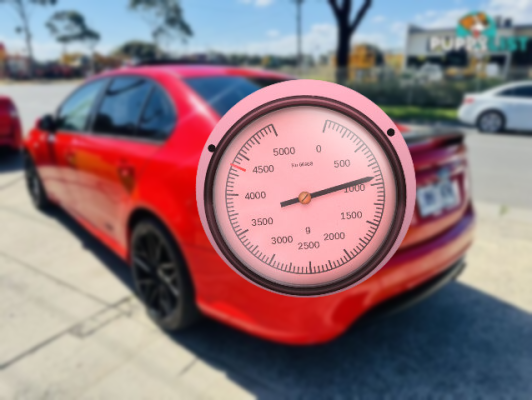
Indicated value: 900 g
